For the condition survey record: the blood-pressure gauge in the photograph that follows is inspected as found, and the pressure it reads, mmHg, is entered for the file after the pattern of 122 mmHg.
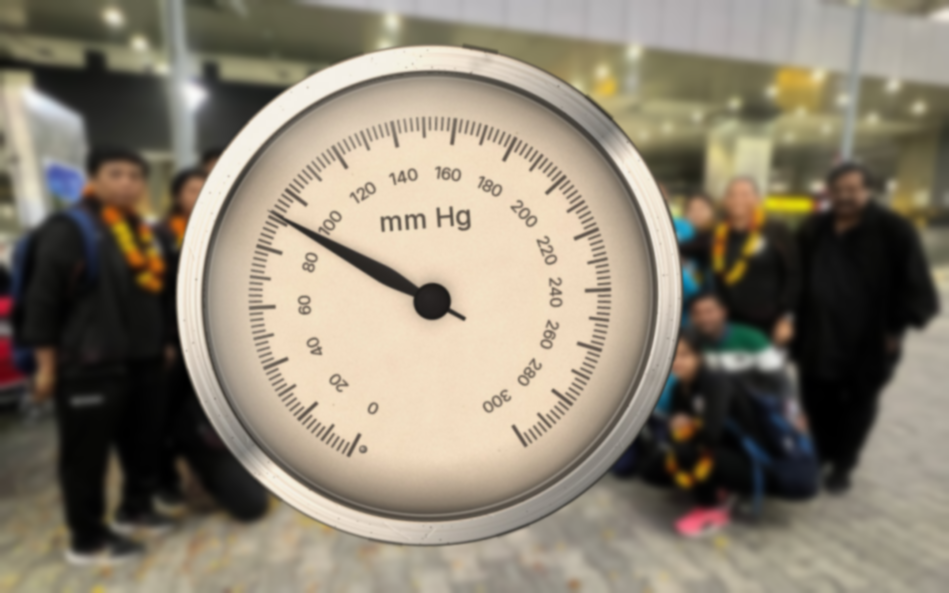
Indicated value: 92 mmHg
